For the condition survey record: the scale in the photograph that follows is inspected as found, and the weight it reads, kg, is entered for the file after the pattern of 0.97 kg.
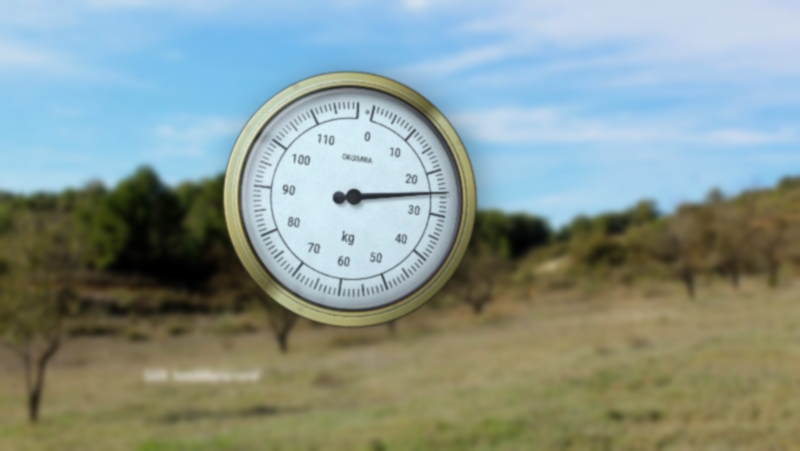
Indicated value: 25 kg
